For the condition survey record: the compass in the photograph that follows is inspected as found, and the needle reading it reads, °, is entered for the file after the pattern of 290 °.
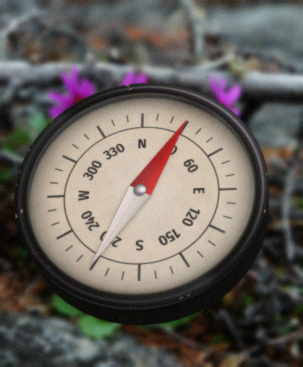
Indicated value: 30 °
